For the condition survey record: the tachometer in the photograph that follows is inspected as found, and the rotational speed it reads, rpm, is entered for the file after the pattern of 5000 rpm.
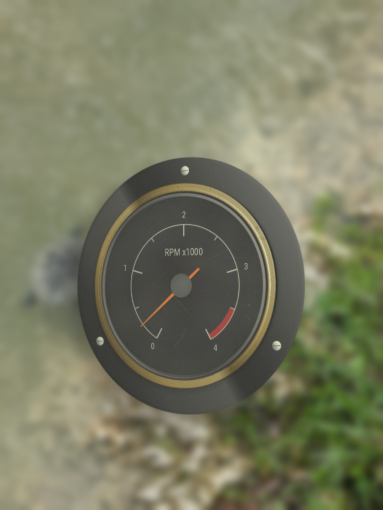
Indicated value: 250 rpm
